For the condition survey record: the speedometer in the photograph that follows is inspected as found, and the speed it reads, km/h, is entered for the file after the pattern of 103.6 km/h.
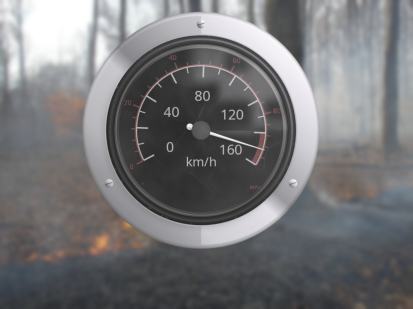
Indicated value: 150 km/h
